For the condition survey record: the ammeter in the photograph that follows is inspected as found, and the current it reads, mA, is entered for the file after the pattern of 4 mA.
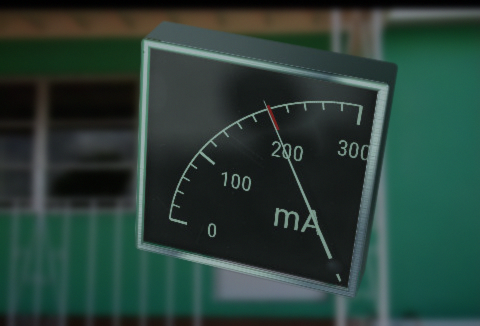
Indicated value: 200 mA
